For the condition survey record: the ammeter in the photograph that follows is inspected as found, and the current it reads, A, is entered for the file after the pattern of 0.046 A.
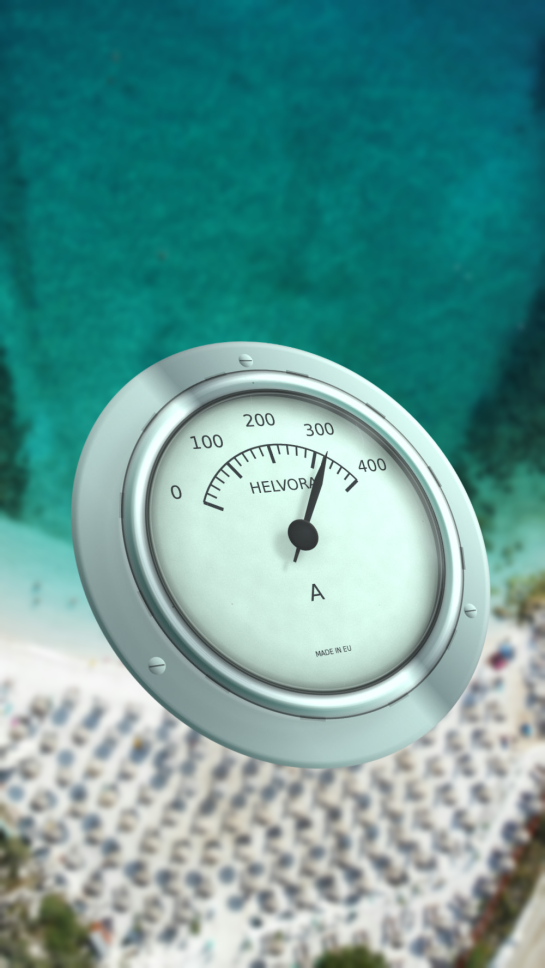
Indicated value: 320 A
